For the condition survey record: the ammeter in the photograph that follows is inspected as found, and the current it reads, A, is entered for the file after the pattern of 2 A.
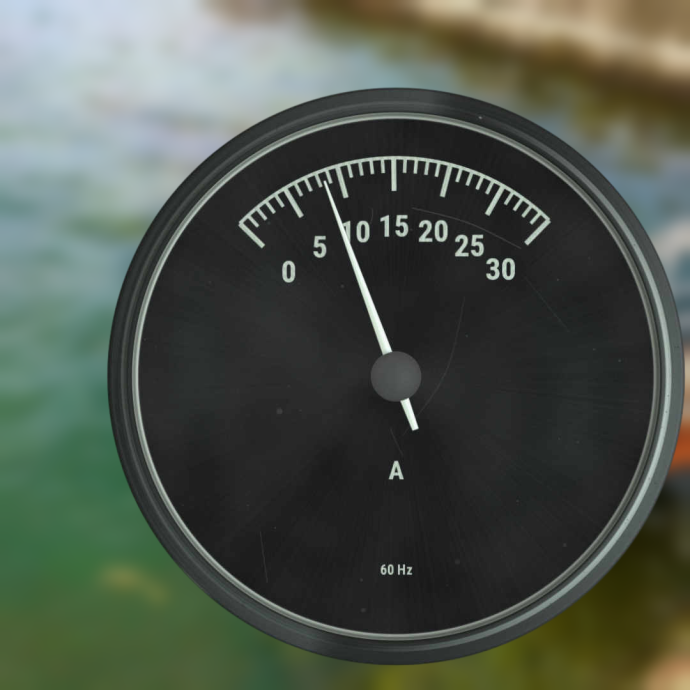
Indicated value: 8.5 A
